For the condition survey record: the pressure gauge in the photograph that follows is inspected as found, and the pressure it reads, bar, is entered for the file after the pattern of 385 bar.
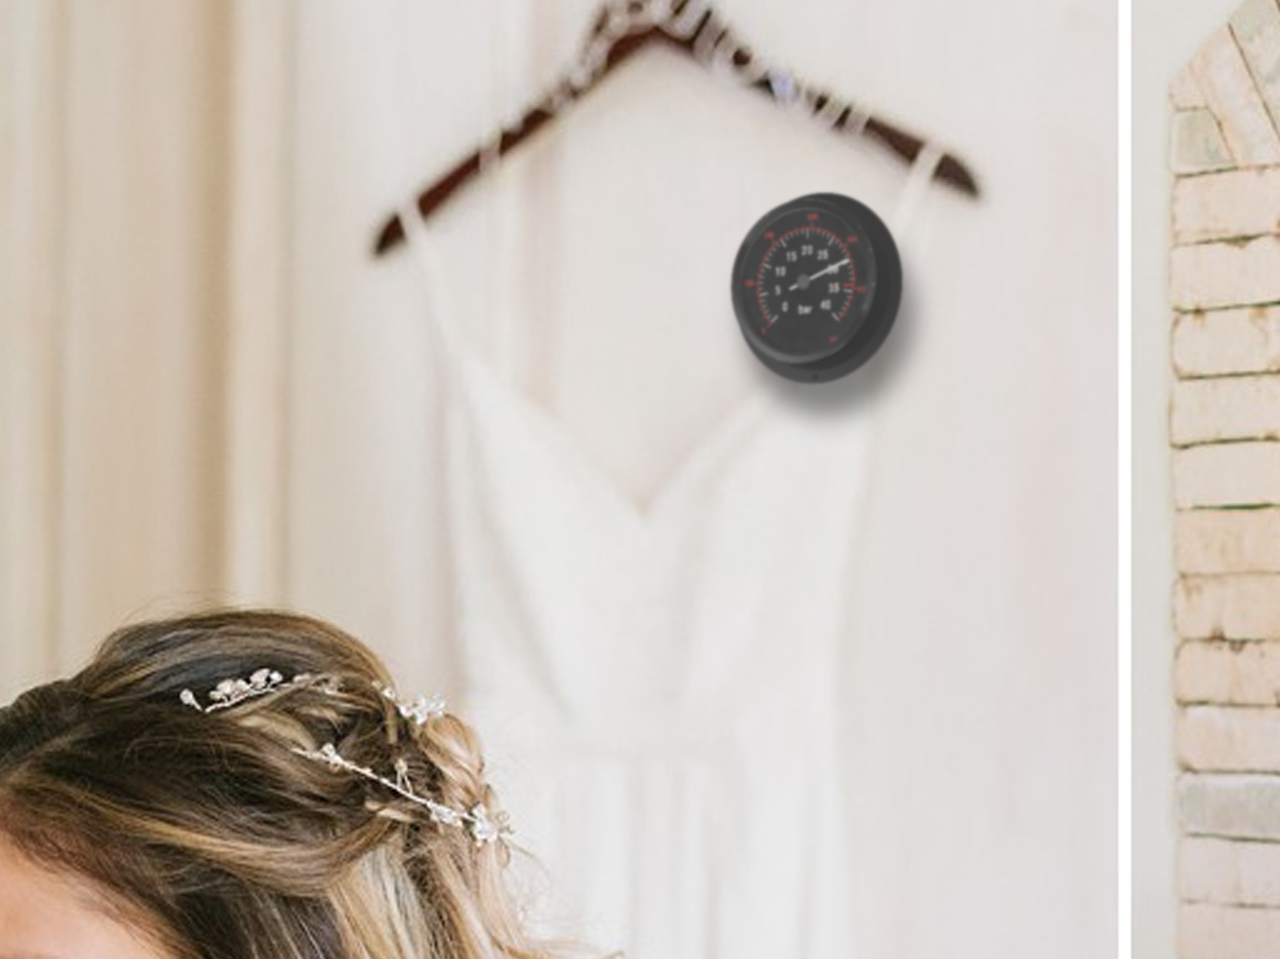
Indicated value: 30 bar
